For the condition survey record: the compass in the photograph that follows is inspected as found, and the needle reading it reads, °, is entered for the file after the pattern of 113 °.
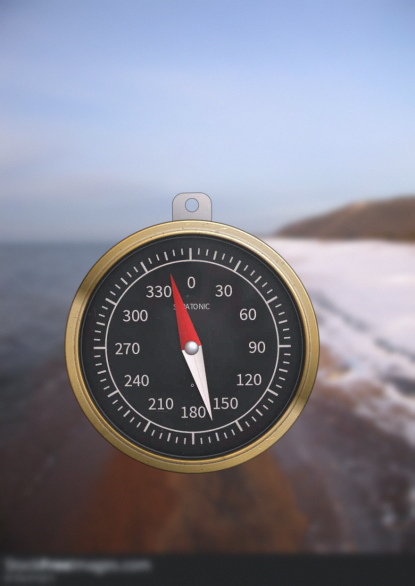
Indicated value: 345 °
